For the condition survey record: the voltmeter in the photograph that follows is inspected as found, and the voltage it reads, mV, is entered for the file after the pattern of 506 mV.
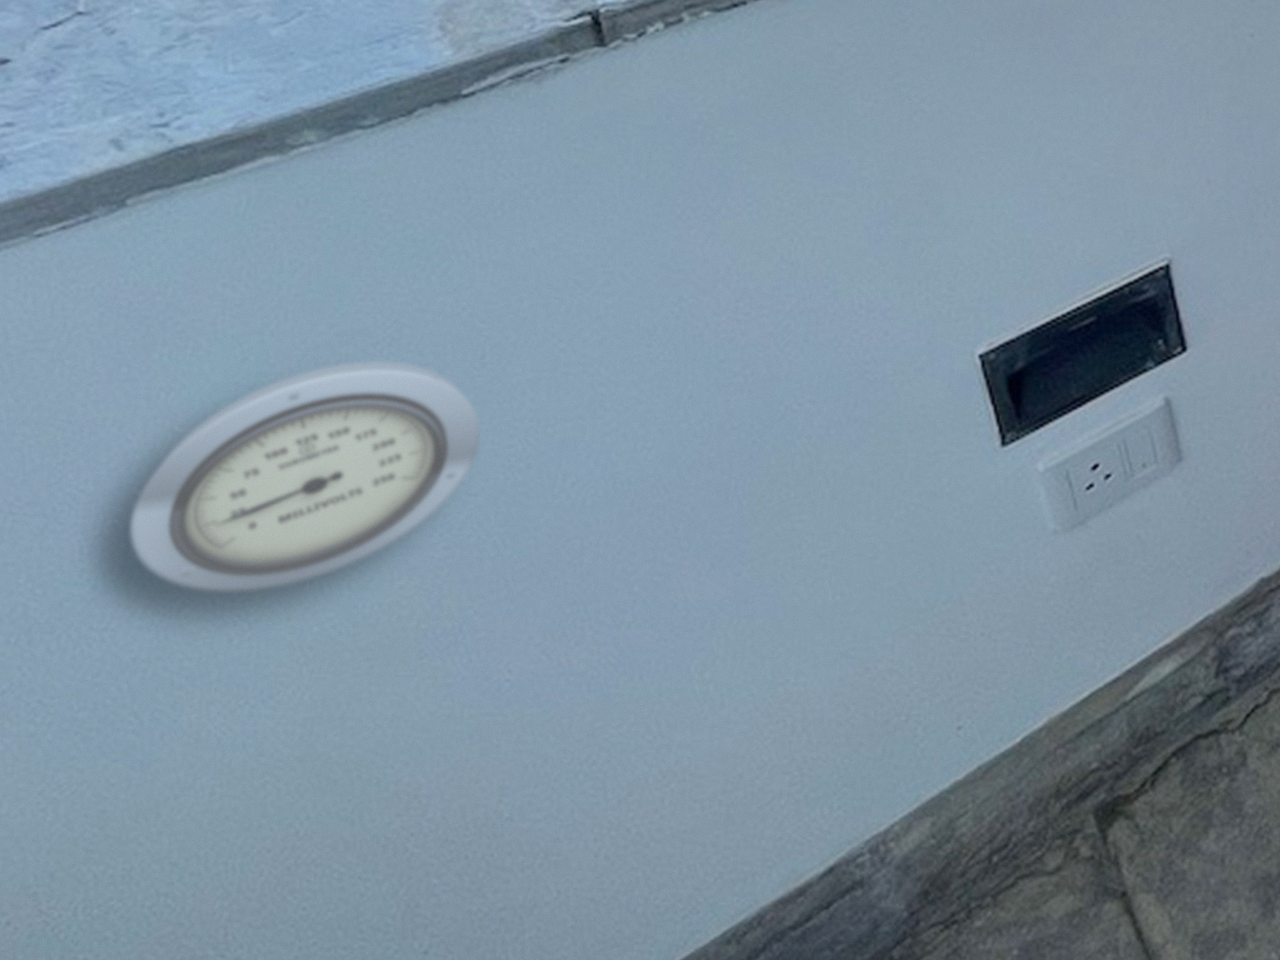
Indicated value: 25 mV
